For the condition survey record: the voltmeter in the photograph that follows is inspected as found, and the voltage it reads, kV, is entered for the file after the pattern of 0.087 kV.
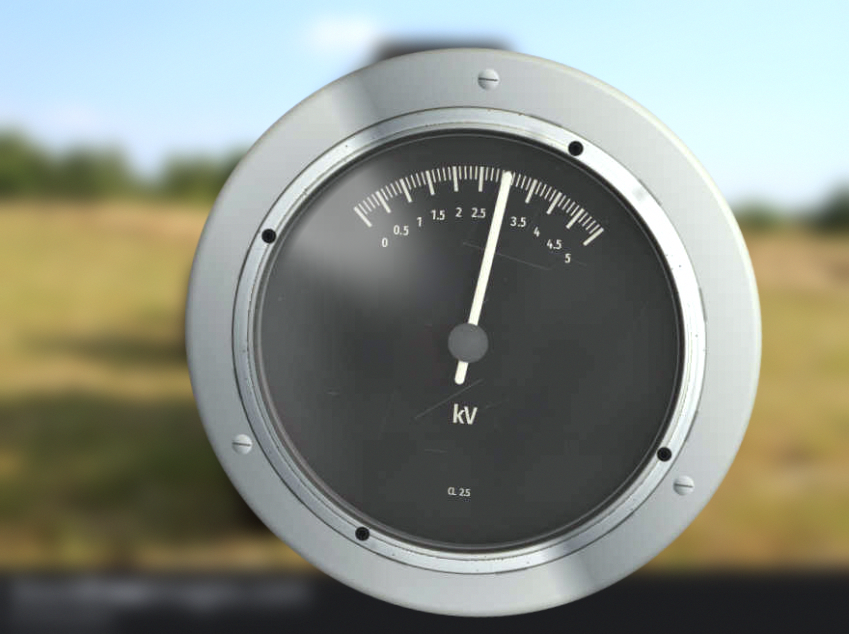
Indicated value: 3 kV
